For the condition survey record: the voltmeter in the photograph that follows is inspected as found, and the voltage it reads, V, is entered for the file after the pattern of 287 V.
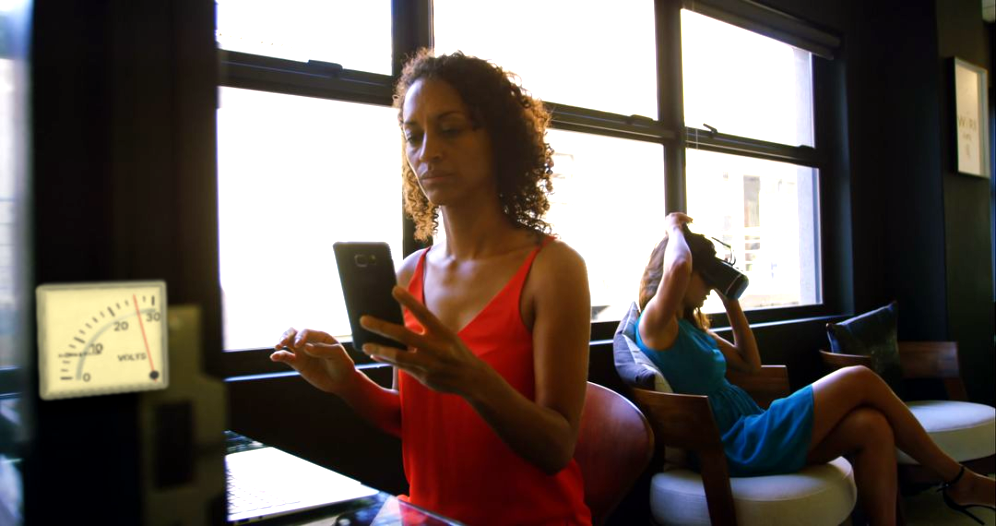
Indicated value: 26 V
